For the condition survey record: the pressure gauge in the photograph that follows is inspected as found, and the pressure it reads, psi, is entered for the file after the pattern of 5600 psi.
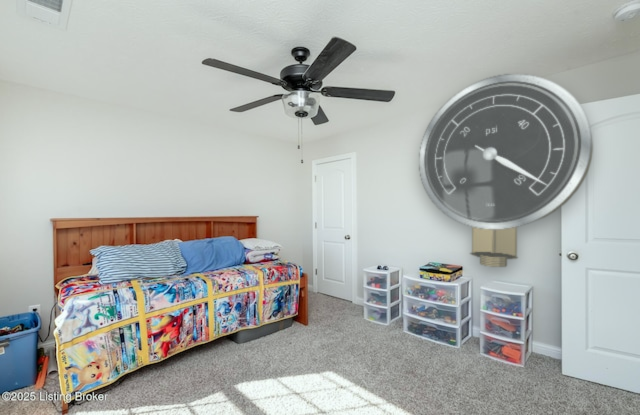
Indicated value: 57.5 psi
